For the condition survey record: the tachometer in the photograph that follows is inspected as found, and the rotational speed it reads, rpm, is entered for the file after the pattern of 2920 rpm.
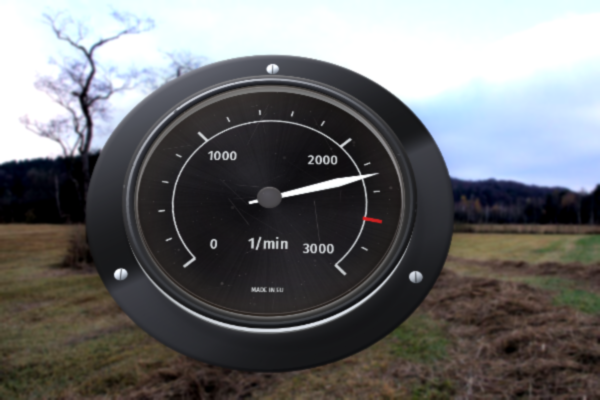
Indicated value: 2300 rpm
